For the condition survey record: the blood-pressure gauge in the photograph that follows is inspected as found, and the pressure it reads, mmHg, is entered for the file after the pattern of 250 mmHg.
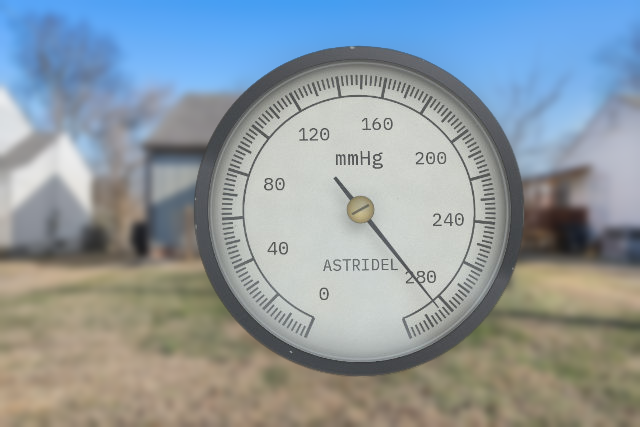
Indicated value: 284 mmHg
